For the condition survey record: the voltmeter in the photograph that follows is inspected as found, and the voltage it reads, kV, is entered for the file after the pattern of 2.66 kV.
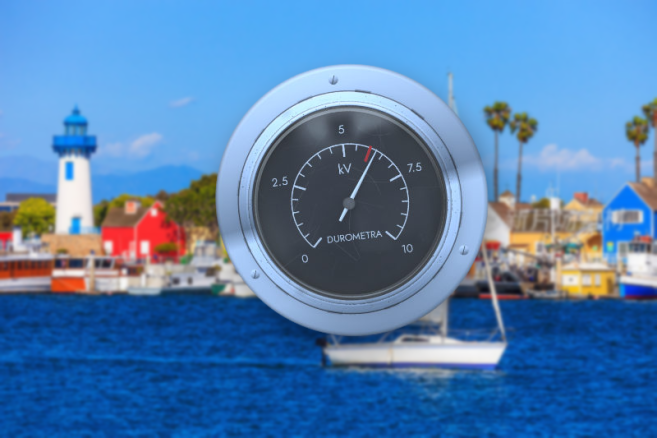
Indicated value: 6.25 kV
